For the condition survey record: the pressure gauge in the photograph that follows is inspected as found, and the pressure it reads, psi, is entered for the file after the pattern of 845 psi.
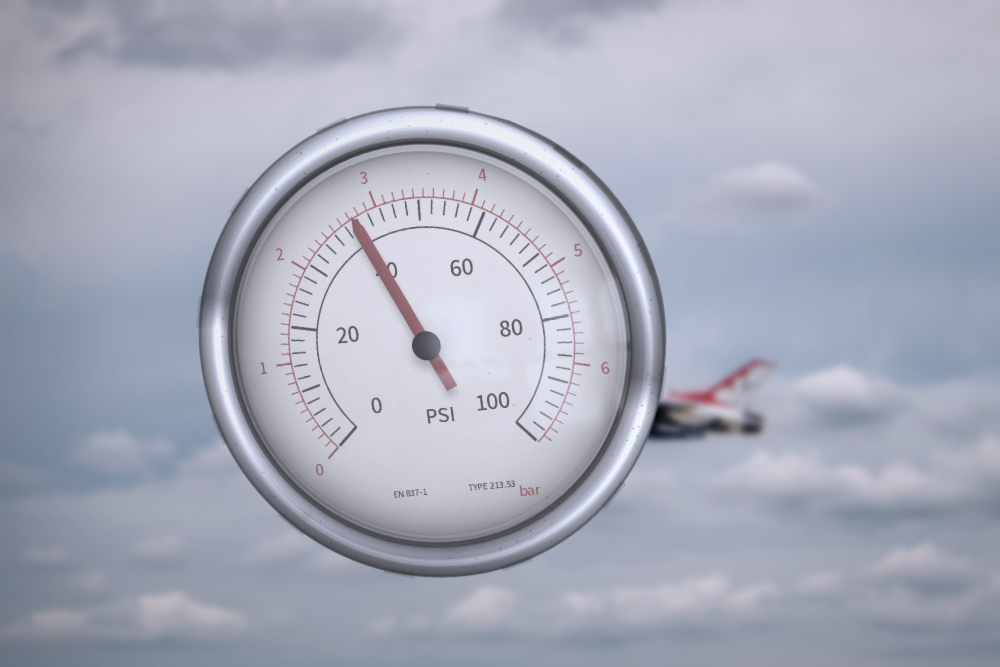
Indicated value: 40 psi
